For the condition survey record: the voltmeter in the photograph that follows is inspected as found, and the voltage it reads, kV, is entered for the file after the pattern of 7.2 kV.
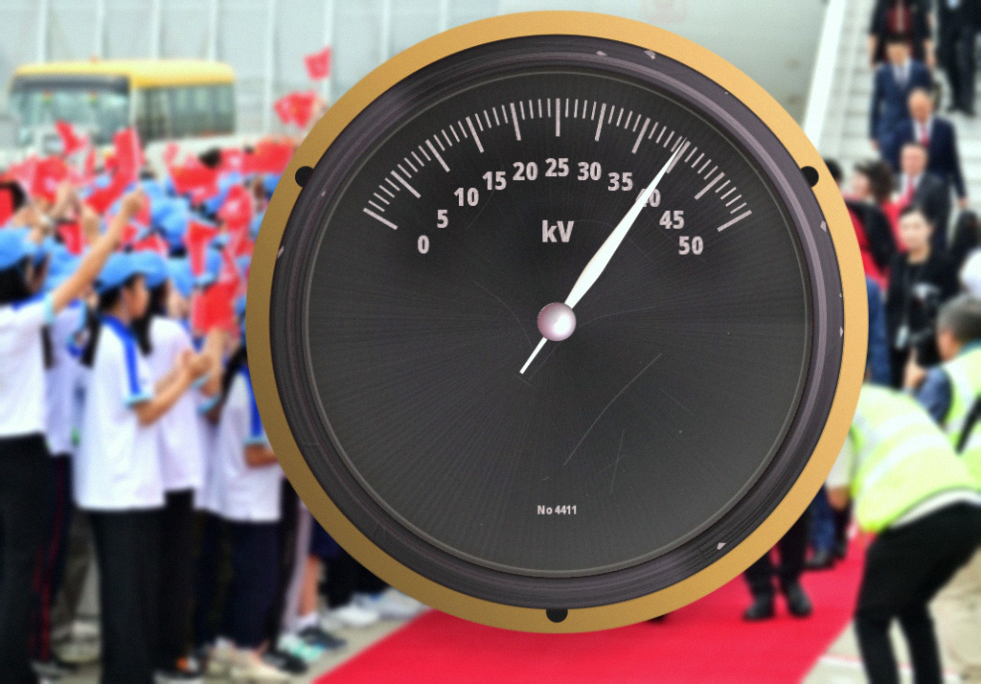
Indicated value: 39.5 kV
